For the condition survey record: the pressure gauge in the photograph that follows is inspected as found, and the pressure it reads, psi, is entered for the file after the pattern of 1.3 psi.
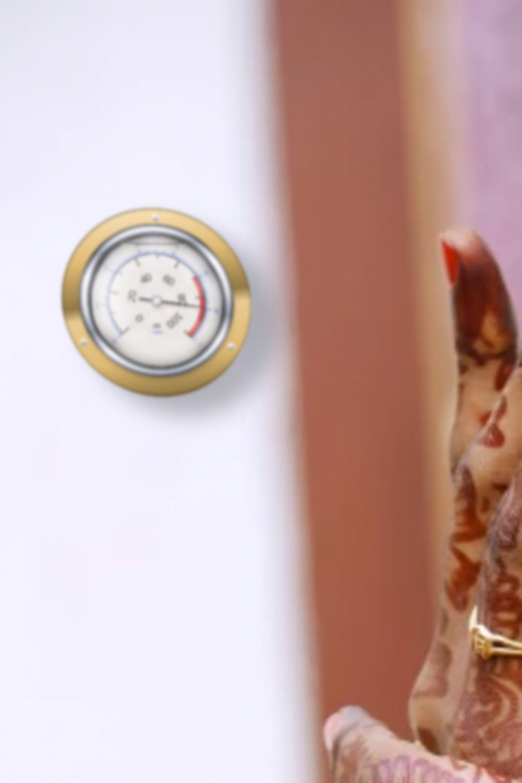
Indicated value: 85 psi
